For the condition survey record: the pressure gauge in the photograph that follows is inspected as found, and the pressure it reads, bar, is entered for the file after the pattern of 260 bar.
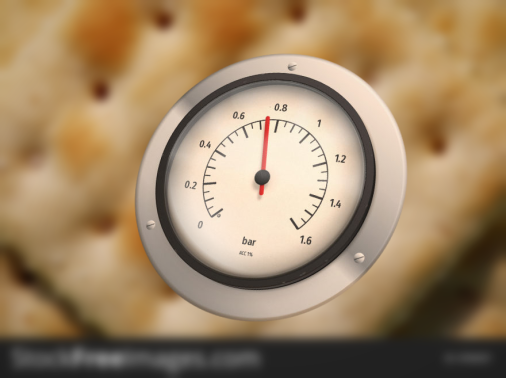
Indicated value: 0.75 bar
